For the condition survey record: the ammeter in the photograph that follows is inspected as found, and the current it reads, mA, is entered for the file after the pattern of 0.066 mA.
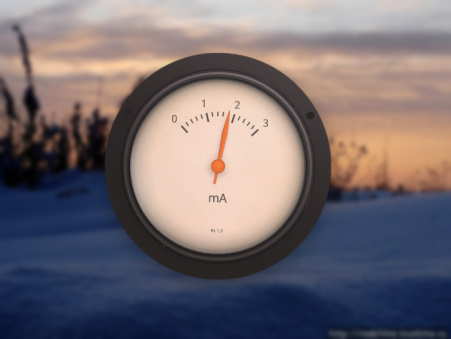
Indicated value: 1.8 mA
